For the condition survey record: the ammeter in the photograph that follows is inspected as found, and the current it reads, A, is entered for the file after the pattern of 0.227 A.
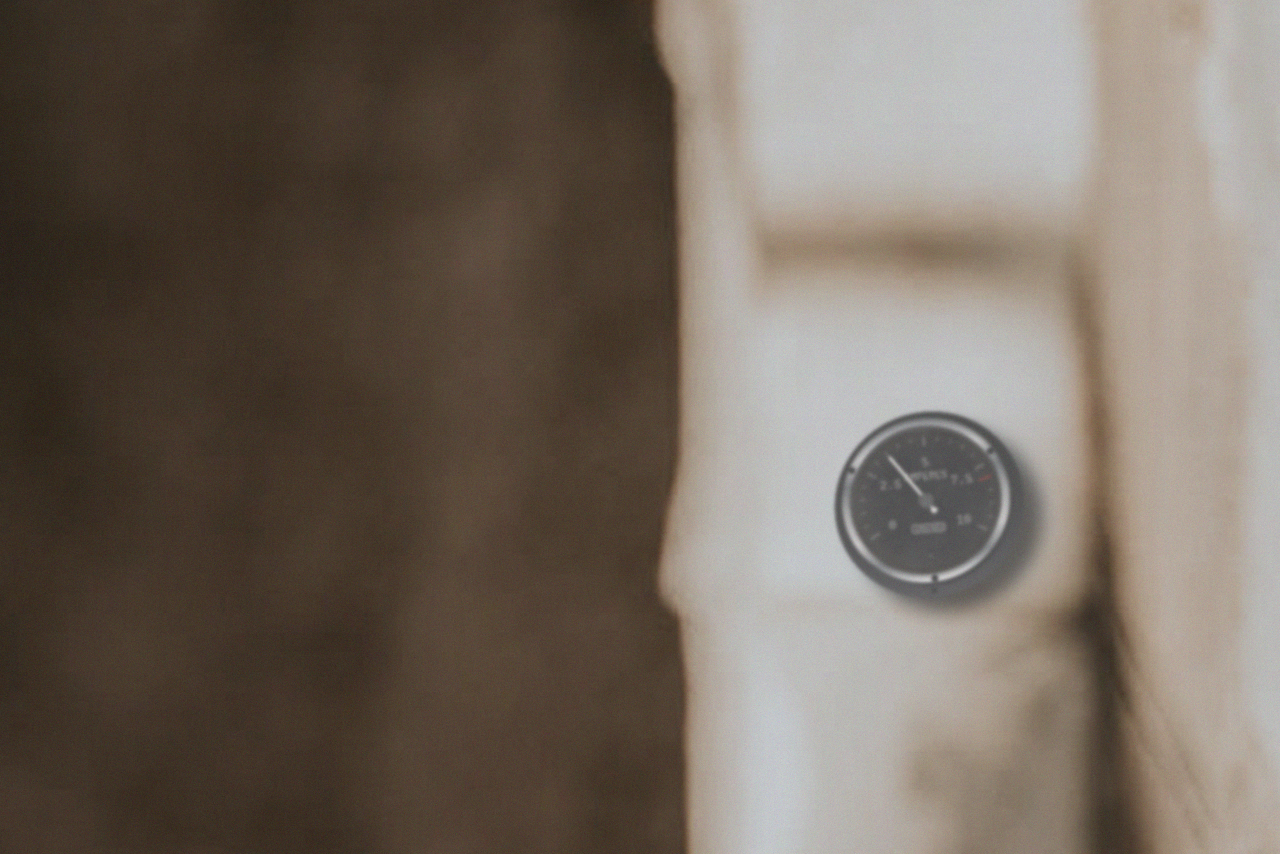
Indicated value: 3.5 A
